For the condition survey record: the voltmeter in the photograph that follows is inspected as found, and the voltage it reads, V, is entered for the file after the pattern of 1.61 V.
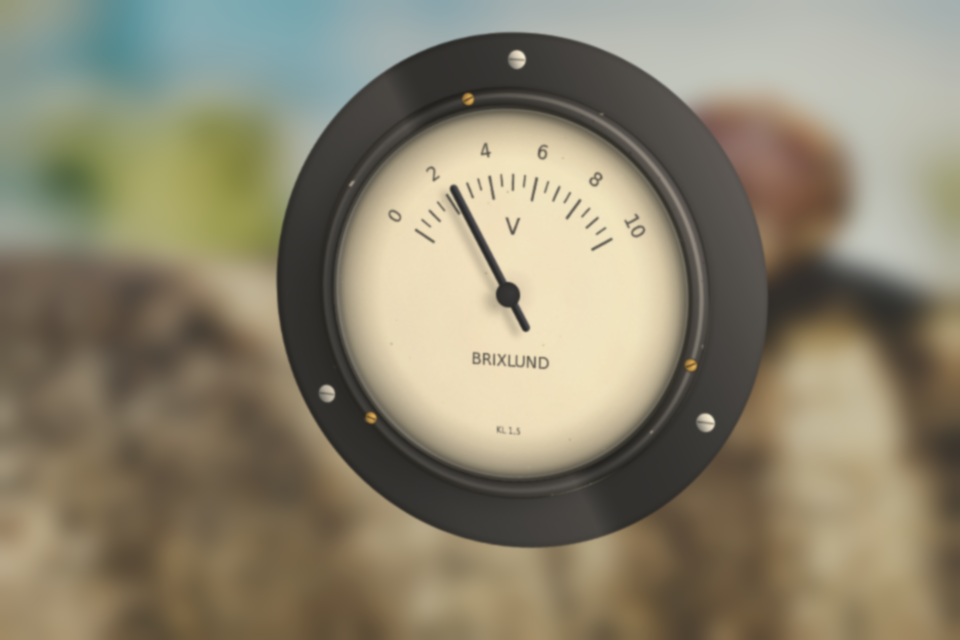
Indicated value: 2.5 V
